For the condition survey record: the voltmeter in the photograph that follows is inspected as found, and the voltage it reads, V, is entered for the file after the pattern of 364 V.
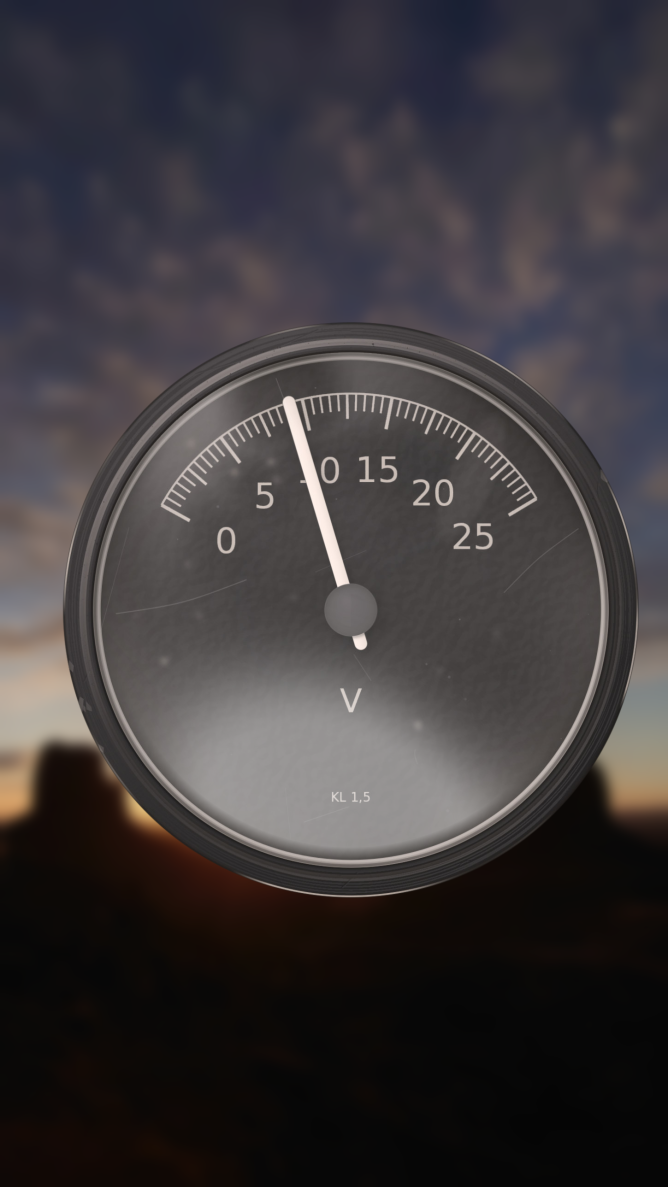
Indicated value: 9.25 V
